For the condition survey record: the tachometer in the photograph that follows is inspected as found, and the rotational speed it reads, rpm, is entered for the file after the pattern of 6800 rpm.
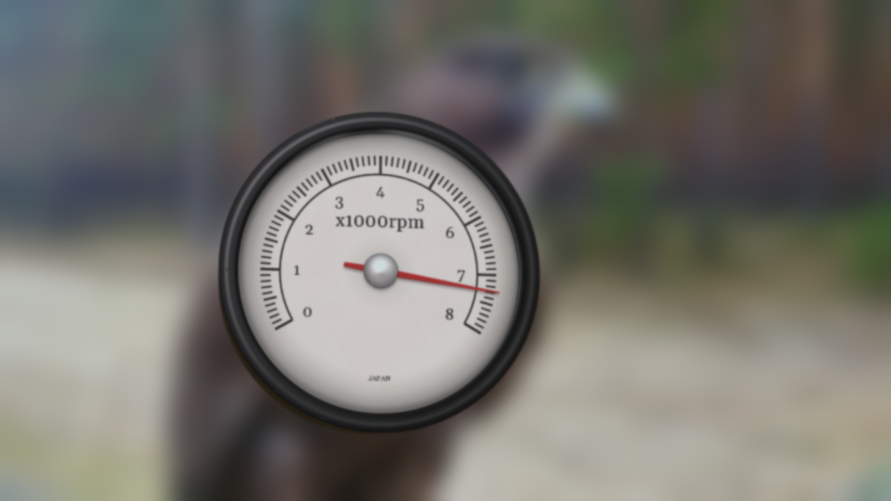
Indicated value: 7300 rpm
